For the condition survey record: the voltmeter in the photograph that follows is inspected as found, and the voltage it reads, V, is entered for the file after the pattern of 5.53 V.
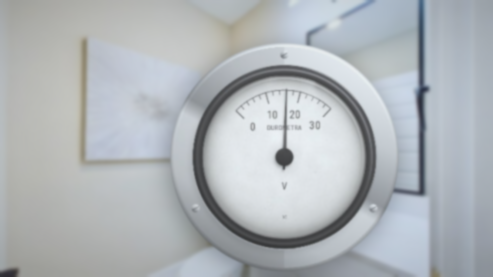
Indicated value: 16 V
